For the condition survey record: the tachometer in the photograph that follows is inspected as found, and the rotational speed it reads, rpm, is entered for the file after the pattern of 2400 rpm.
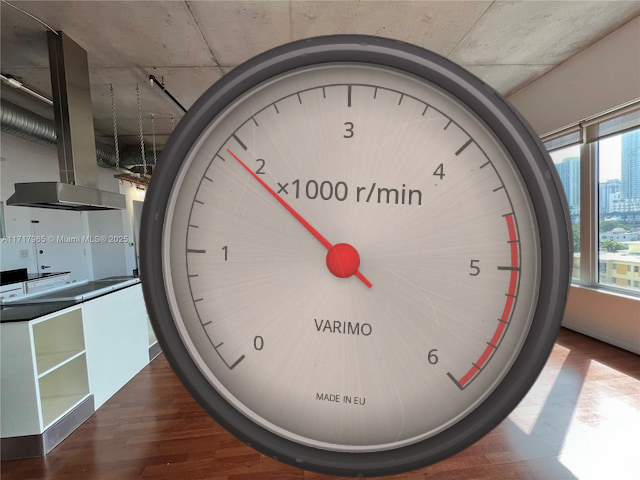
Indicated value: 1900 rpm
